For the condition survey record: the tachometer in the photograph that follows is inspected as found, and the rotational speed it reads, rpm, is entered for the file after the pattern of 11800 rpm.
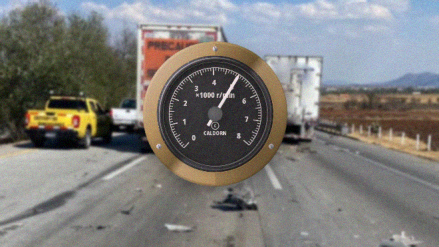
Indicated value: 5000 rpm
